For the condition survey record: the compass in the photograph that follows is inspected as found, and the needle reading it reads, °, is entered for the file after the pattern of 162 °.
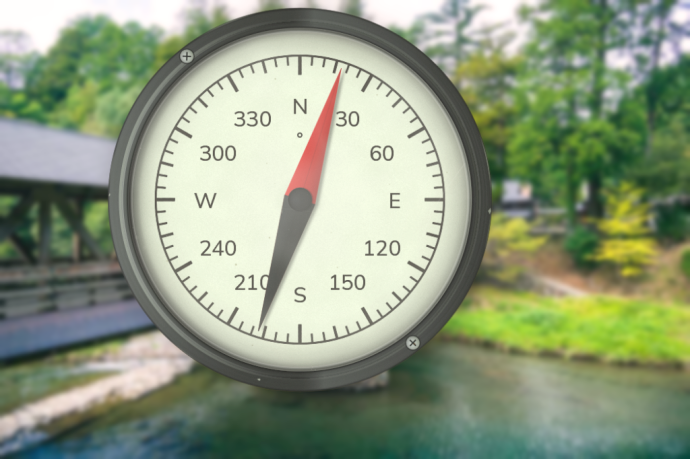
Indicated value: 17.5 °
